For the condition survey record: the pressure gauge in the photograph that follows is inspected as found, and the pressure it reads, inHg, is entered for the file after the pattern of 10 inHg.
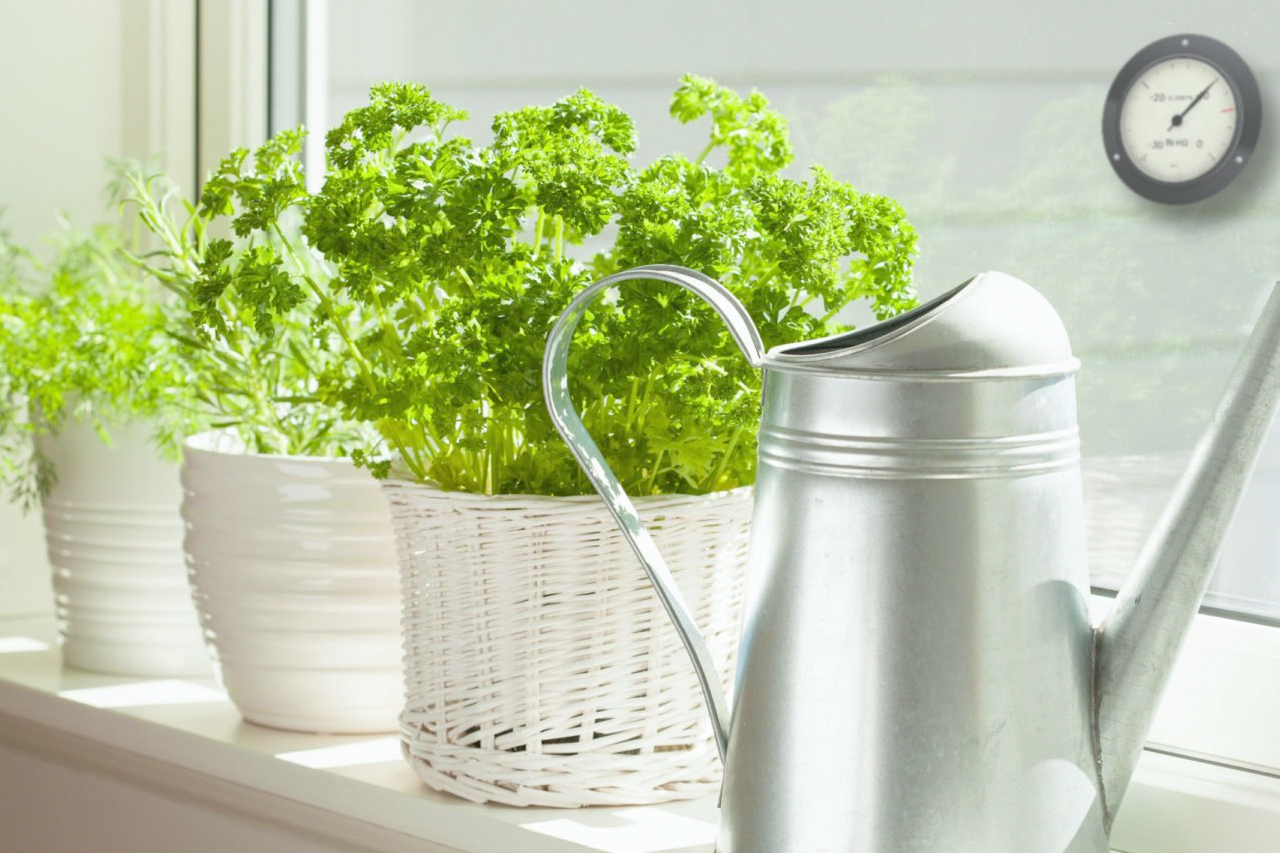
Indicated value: -10 inHg
